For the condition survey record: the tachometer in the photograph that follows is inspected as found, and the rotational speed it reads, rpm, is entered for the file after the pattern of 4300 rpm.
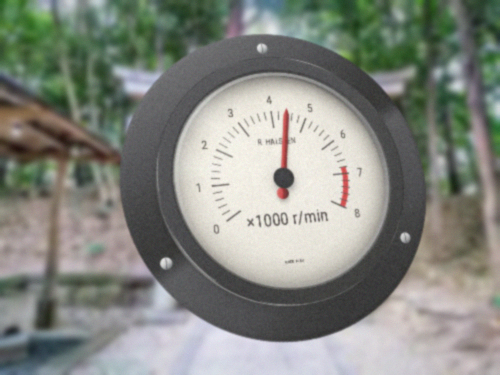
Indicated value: 4400 rpm
